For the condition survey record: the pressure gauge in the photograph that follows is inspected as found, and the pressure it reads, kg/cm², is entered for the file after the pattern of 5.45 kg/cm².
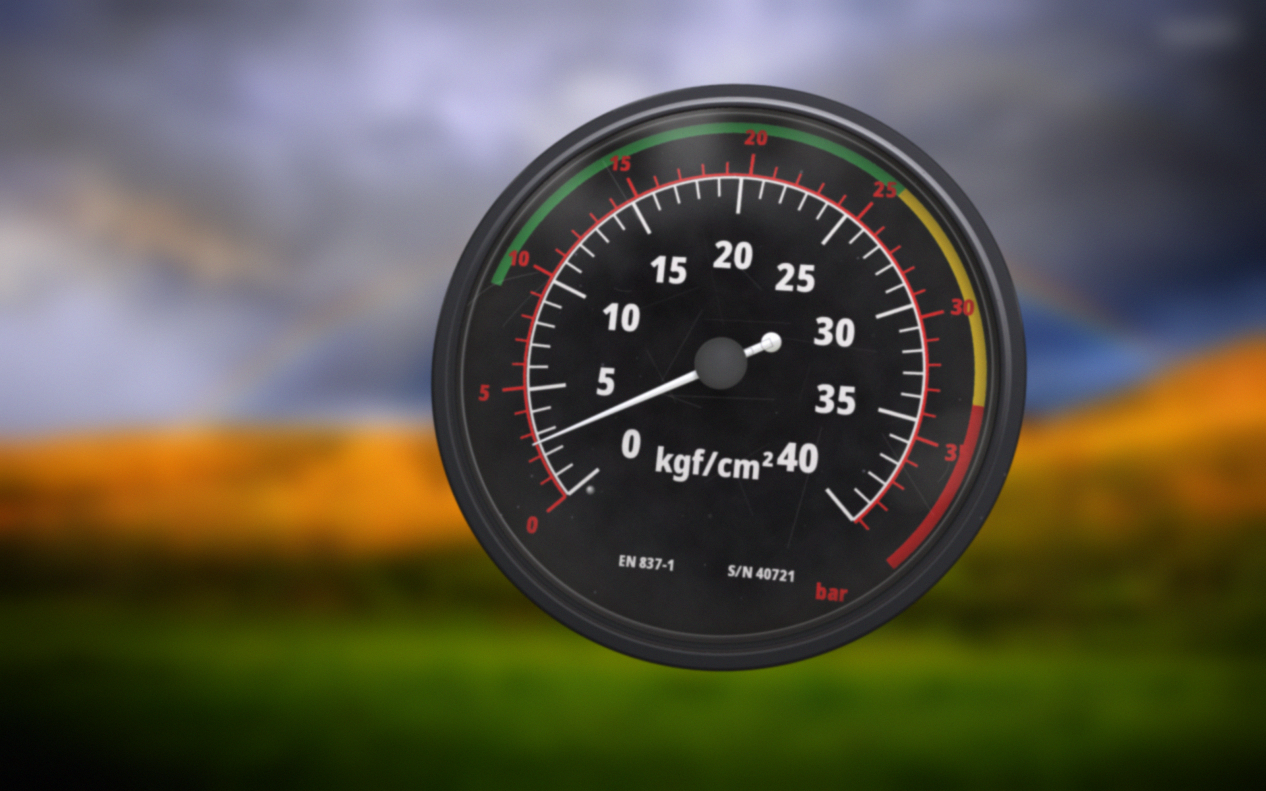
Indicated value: 2.5 kg/cm²
